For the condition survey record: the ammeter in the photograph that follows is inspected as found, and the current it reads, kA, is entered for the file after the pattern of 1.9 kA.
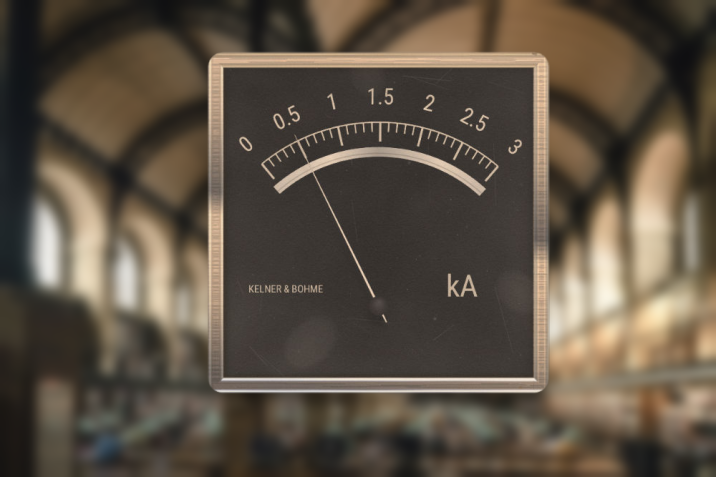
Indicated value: 0.5 kA
